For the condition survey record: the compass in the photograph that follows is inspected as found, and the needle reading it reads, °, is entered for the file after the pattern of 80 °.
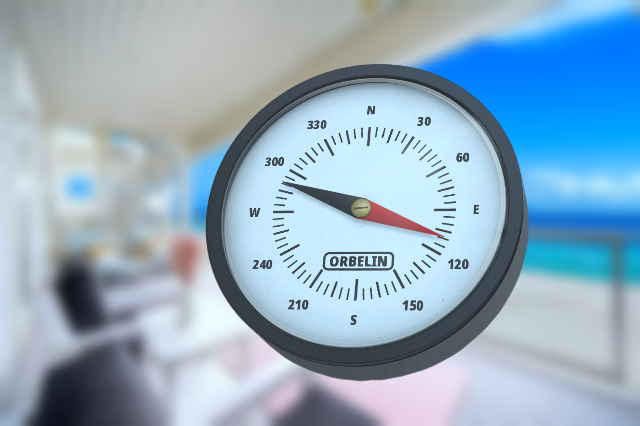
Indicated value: 110 °
